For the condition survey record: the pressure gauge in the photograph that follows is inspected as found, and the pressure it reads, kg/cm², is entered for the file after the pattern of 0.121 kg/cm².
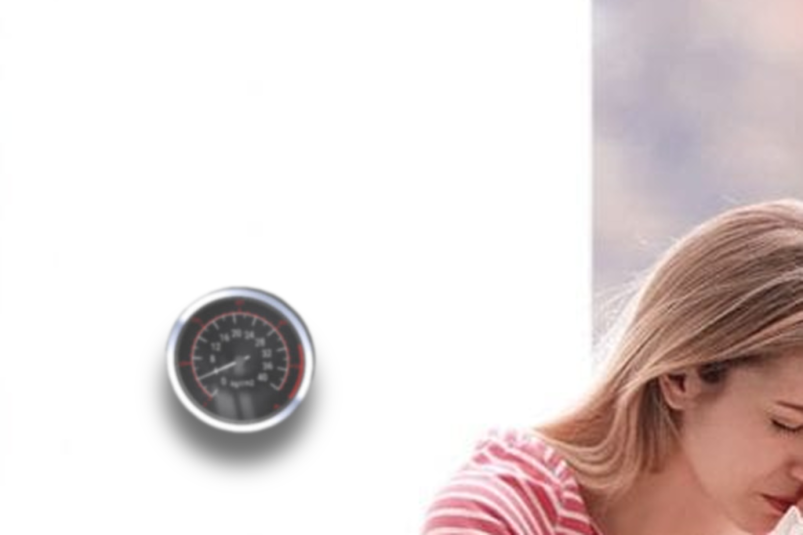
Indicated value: 4 kg/cm²
